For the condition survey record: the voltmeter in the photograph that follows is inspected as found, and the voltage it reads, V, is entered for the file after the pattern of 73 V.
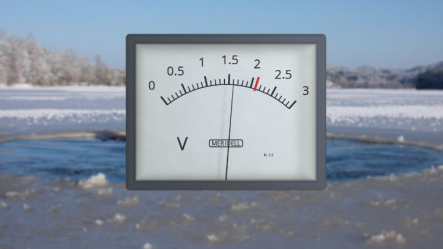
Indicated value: 1.6 V
